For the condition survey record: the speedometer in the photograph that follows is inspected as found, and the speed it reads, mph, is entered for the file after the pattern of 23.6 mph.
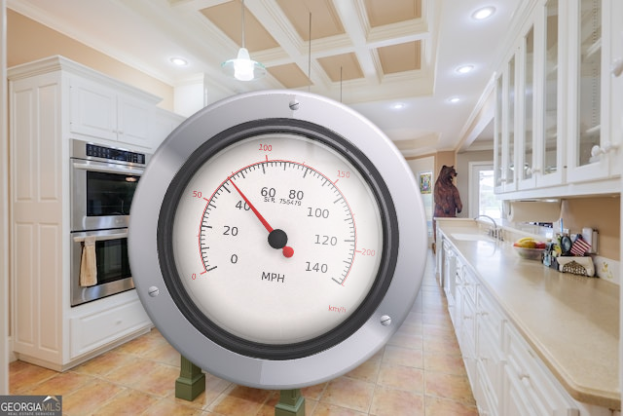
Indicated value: 44 mph
